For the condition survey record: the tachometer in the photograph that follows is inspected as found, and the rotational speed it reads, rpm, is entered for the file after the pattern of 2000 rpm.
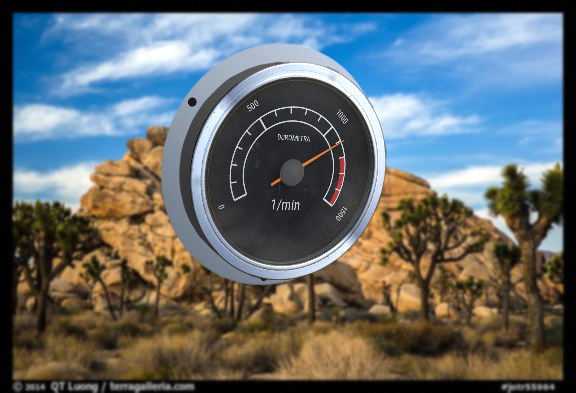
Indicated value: 1100 rpm
